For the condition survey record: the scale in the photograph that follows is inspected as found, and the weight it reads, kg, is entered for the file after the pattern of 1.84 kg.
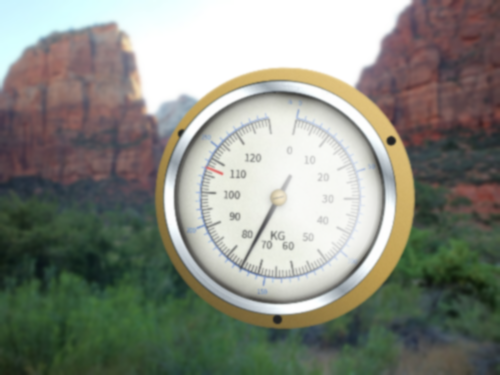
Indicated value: 75 kg
